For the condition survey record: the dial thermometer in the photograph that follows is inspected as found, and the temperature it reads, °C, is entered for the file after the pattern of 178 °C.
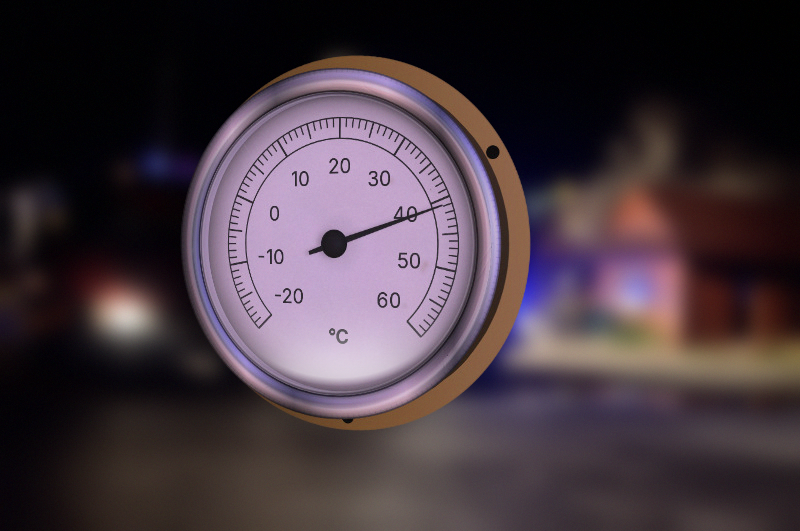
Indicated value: 41 °C
